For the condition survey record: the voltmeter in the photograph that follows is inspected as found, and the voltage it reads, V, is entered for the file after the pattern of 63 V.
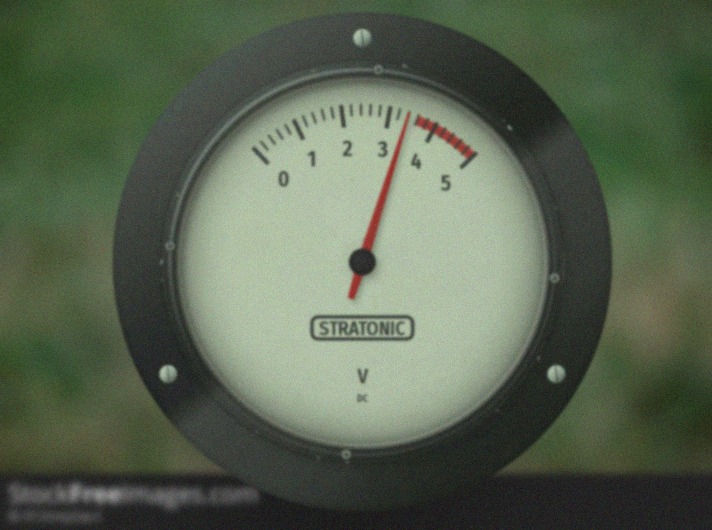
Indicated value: 3.4 V
